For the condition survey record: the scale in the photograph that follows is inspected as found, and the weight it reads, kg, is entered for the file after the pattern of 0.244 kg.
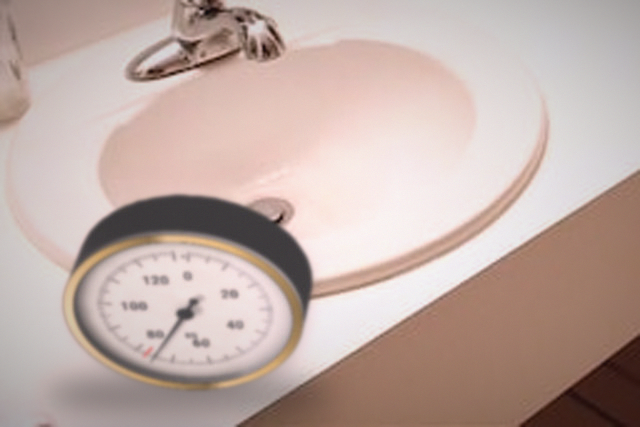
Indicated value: 75 kg
